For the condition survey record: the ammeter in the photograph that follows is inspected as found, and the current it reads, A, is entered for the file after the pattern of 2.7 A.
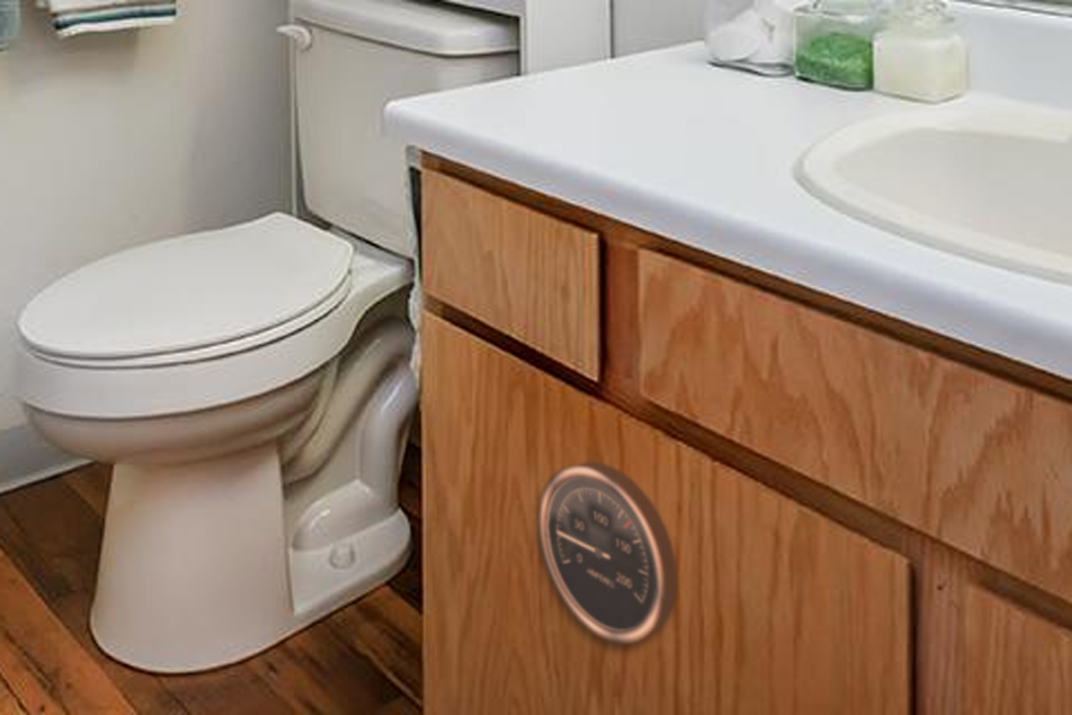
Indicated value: 25 A
